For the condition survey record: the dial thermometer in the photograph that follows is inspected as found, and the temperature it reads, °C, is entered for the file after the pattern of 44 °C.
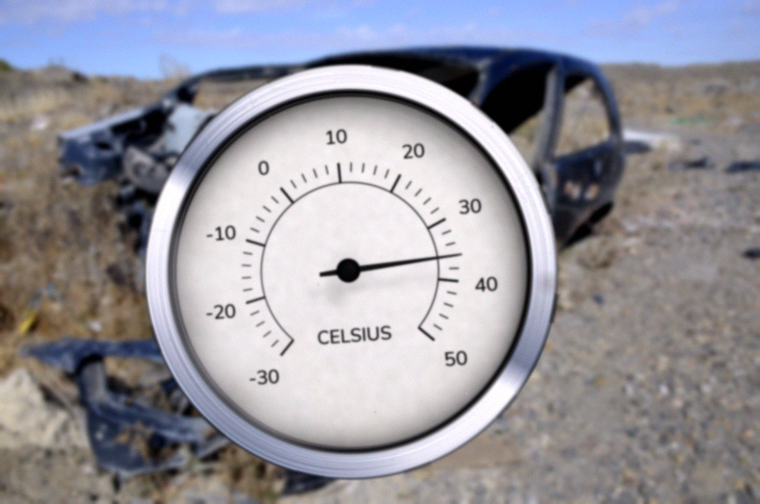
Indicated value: 36 °C
